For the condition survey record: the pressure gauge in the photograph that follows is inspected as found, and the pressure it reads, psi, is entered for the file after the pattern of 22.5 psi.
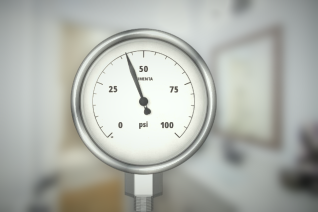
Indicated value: 42.5 psi
